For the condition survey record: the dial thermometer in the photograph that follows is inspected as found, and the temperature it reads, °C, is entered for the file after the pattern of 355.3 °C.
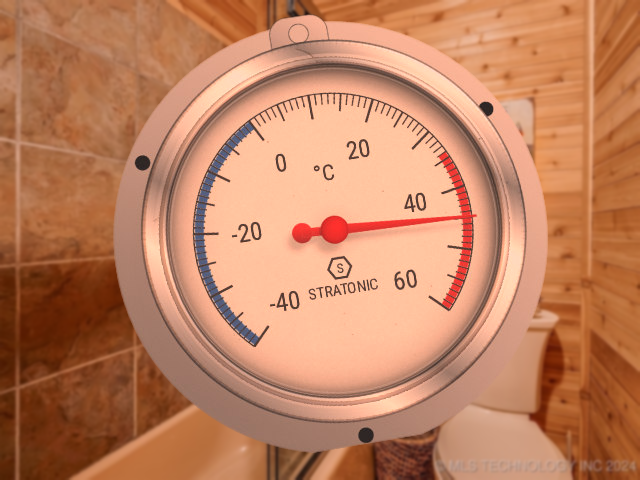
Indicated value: 45 °C
